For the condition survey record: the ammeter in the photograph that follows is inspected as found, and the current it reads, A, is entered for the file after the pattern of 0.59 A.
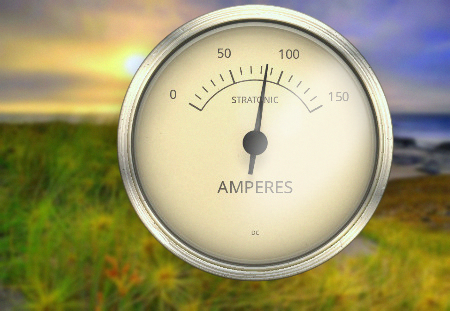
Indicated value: 85 A
